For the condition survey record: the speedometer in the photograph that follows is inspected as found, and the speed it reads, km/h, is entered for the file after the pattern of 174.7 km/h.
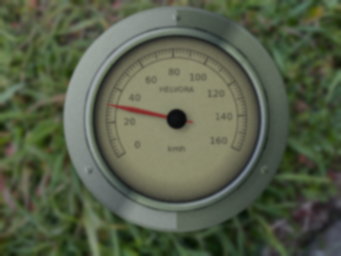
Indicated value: 30 km/h
